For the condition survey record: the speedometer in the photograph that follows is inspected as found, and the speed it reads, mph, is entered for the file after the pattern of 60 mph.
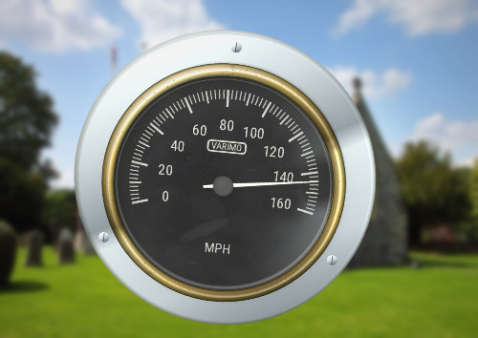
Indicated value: 144 mph
